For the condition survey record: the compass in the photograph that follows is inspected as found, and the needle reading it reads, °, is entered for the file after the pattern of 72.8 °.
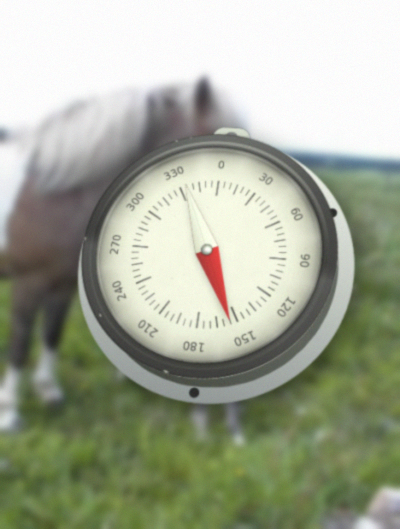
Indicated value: 155 °
